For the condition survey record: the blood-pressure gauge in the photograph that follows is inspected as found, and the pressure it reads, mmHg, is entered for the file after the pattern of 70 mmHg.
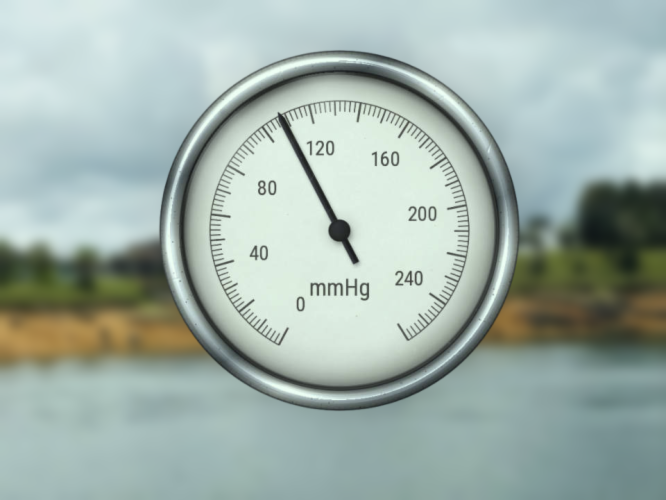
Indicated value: 108 mmHg
